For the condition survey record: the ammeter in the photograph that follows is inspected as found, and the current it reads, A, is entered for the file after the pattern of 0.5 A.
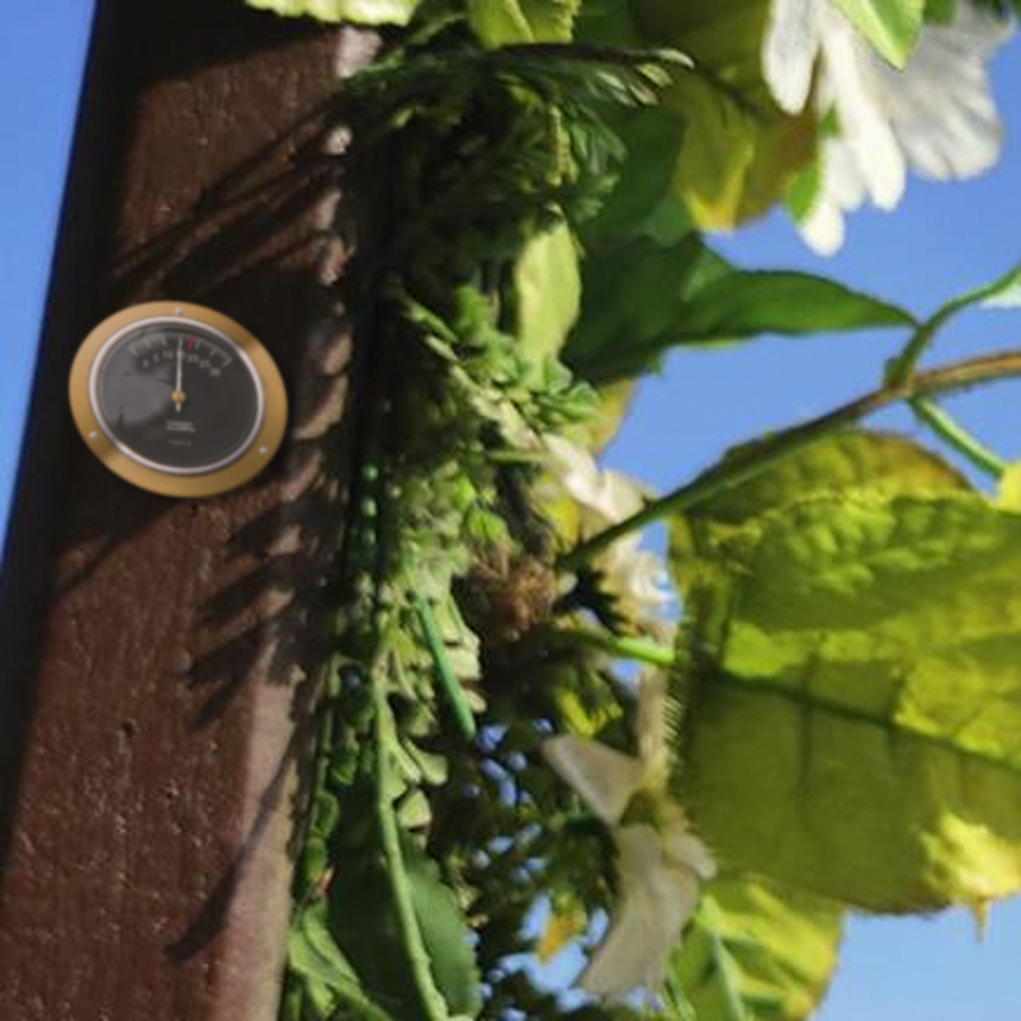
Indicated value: 15 A
